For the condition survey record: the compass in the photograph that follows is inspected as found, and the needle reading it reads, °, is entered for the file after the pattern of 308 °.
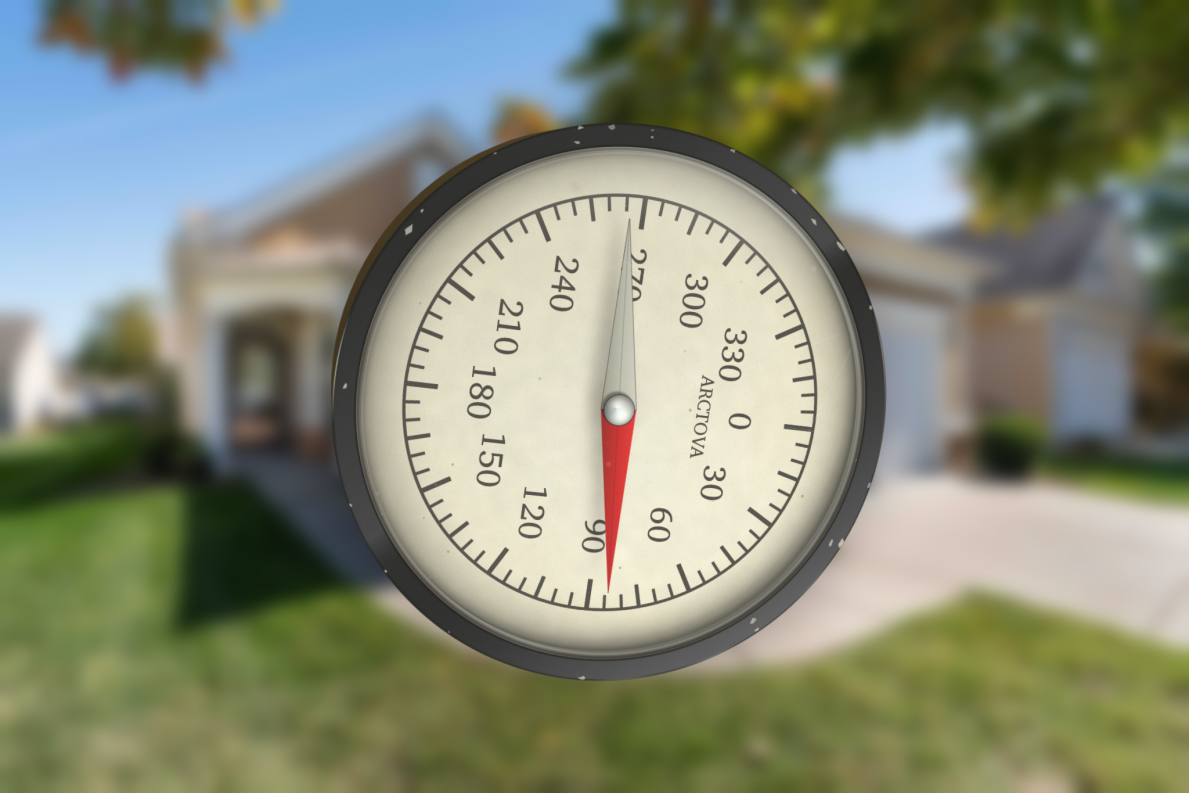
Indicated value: 85 °
